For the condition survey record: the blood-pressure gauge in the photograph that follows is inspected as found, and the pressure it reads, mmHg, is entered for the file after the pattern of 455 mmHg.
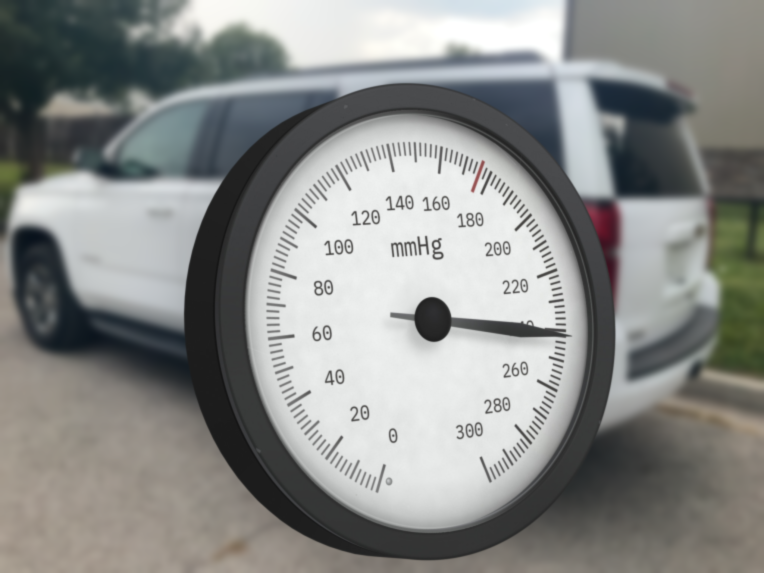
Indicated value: 242 mmHg
